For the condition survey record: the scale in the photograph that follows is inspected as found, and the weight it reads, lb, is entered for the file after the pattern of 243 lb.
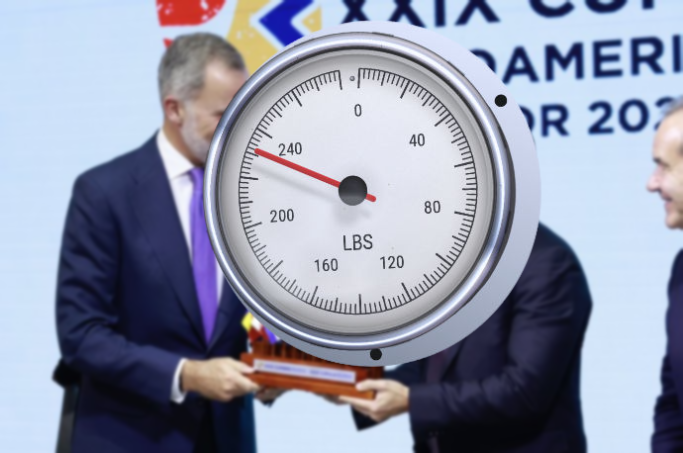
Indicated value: 232 lb
